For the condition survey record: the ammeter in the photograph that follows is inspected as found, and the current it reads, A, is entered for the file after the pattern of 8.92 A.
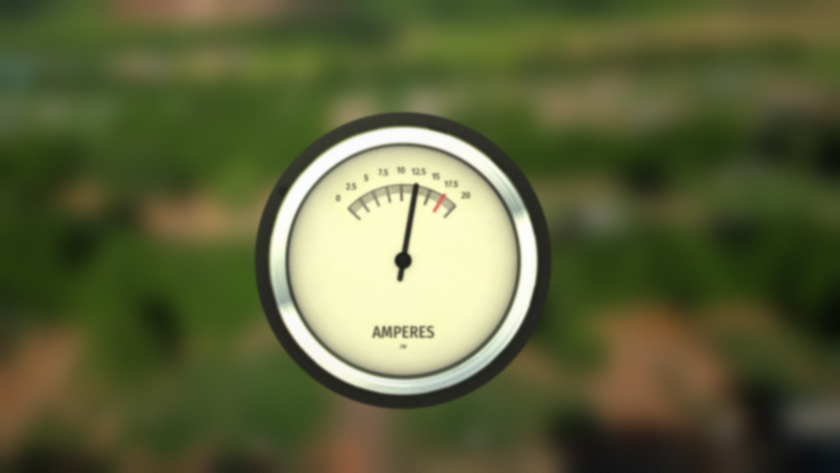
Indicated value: 12.5 A
